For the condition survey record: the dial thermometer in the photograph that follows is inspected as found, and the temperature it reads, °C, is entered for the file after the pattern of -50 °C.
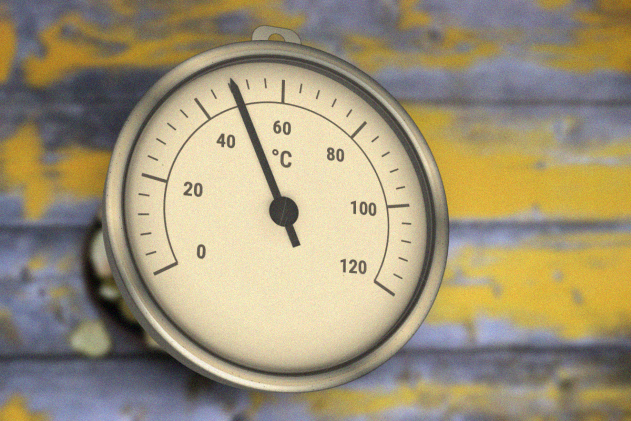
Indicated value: 48 °C
